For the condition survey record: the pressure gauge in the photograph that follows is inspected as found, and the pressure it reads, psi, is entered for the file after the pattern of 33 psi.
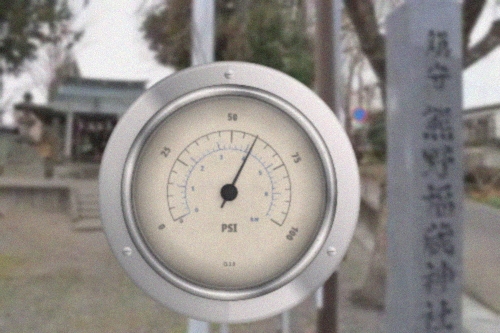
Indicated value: 60 psi
